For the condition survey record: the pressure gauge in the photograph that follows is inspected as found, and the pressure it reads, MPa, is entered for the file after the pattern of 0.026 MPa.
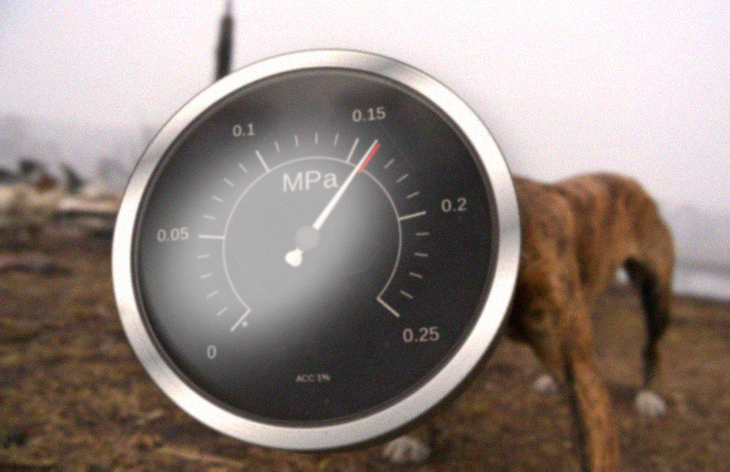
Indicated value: 0.16 MPa
